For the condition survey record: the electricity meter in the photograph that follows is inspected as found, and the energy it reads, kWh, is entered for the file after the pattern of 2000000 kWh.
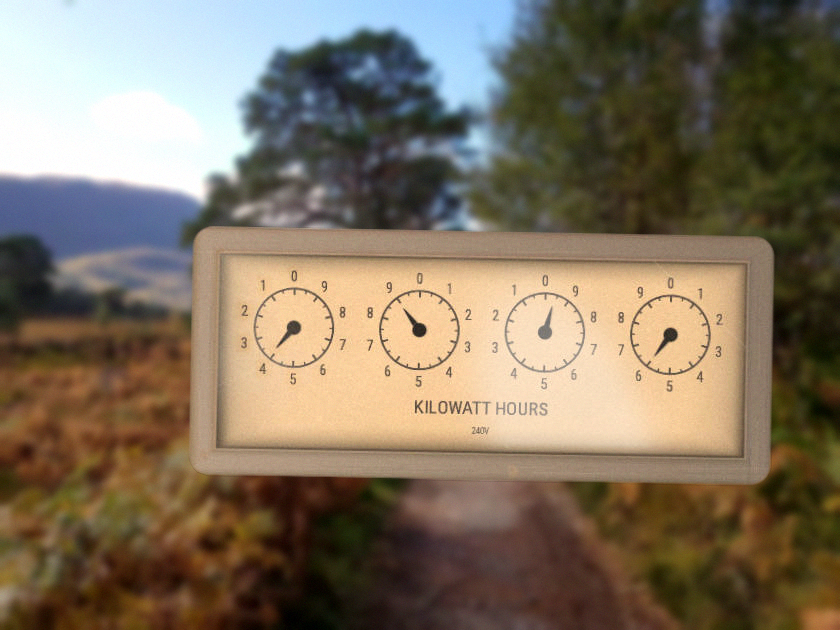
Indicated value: 3896 kWh
